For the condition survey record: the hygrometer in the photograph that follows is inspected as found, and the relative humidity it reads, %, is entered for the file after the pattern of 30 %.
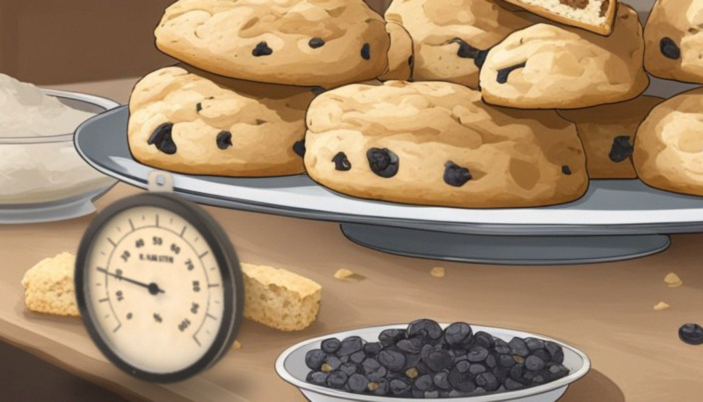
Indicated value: 20 %
